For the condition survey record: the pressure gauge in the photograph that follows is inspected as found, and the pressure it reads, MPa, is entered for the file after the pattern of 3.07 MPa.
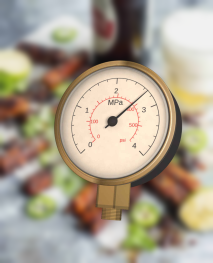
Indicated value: 2.7 MPa
